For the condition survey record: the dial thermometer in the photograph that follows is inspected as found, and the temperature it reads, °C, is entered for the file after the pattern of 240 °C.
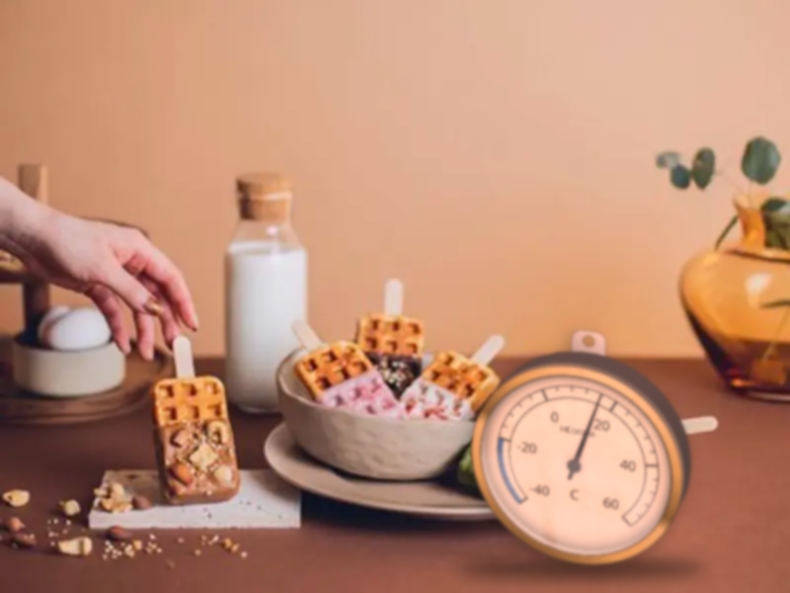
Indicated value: 16 °C
